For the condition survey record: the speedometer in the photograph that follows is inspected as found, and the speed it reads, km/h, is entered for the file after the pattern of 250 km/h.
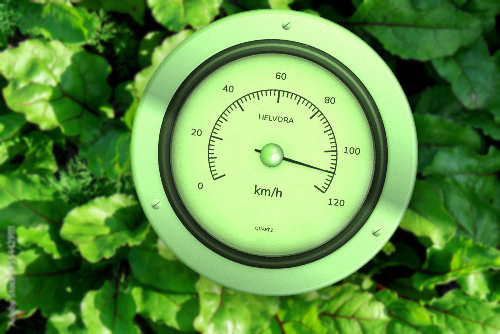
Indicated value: 110 km/h
